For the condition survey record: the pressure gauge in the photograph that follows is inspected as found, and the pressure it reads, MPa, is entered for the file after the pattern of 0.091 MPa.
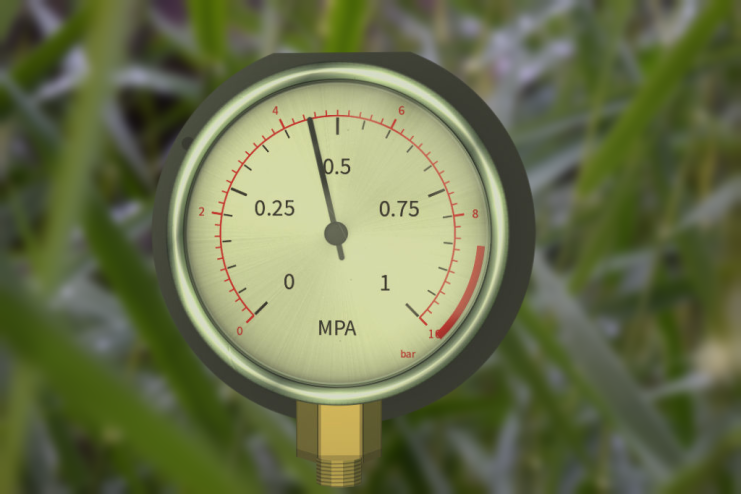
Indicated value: 0.45 MPa
